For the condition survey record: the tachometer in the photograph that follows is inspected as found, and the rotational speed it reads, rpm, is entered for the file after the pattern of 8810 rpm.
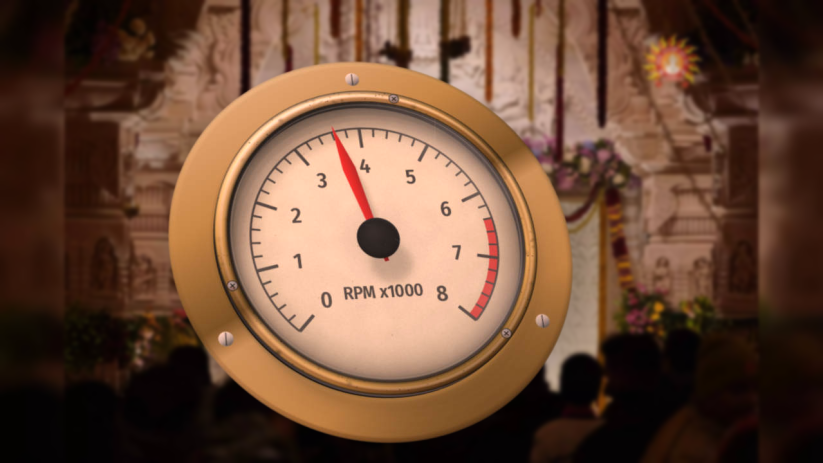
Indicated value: 3600 rpm
